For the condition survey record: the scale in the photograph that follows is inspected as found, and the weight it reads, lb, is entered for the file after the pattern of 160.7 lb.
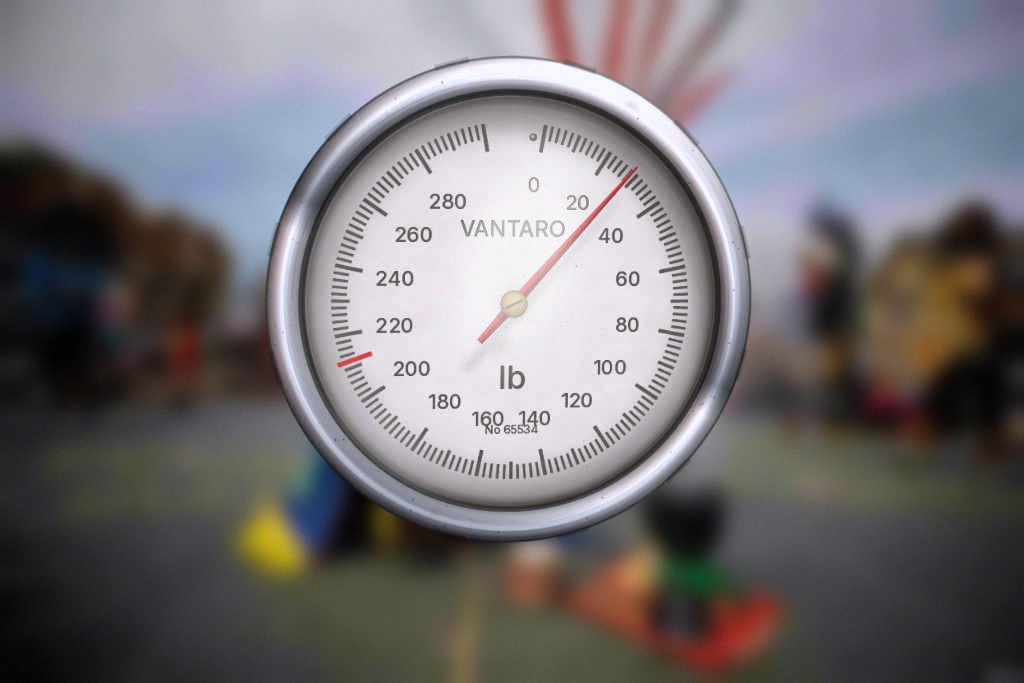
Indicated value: 28 lb
